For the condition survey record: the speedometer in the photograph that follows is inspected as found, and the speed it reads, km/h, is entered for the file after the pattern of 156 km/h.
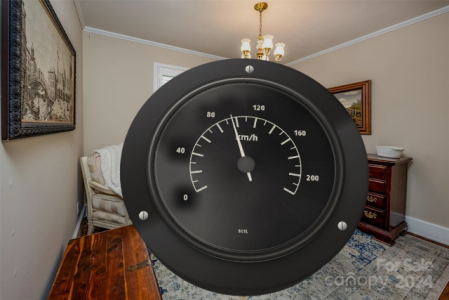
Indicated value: 95 km/h
